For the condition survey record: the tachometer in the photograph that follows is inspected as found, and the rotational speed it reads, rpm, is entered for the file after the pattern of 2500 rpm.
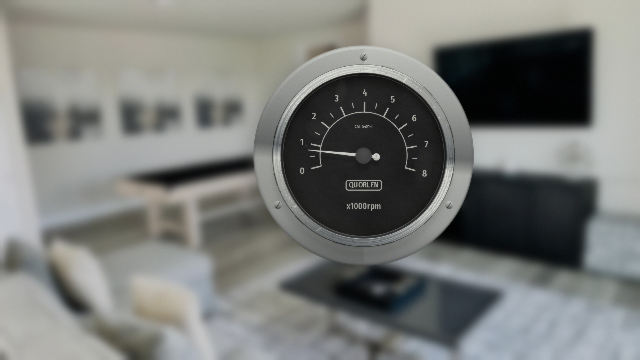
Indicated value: 750 rpm
